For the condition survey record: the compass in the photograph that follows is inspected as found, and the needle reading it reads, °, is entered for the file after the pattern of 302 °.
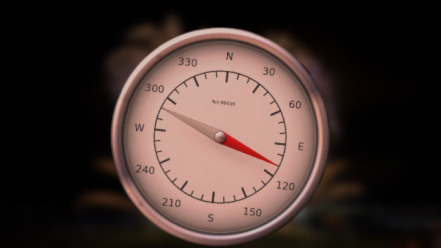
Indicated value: 110 °
